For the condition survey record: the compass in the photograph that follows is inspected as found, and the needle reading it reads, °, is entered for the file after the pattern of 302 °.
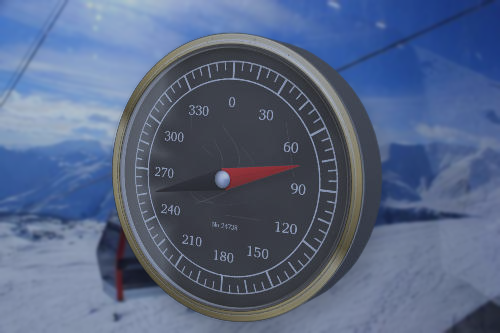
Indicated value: 75 °
